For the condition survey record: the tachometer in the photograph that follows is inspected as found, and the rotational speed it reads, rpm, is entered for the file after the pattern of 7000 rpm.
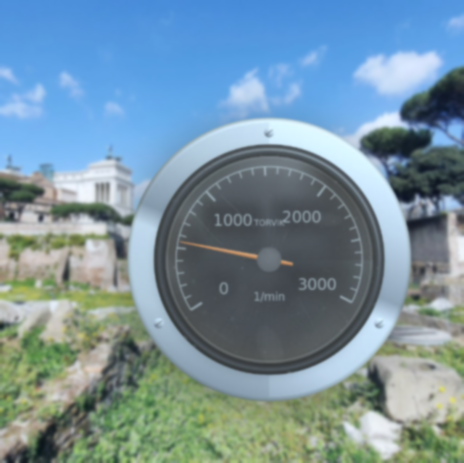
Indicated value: 550 rpm
